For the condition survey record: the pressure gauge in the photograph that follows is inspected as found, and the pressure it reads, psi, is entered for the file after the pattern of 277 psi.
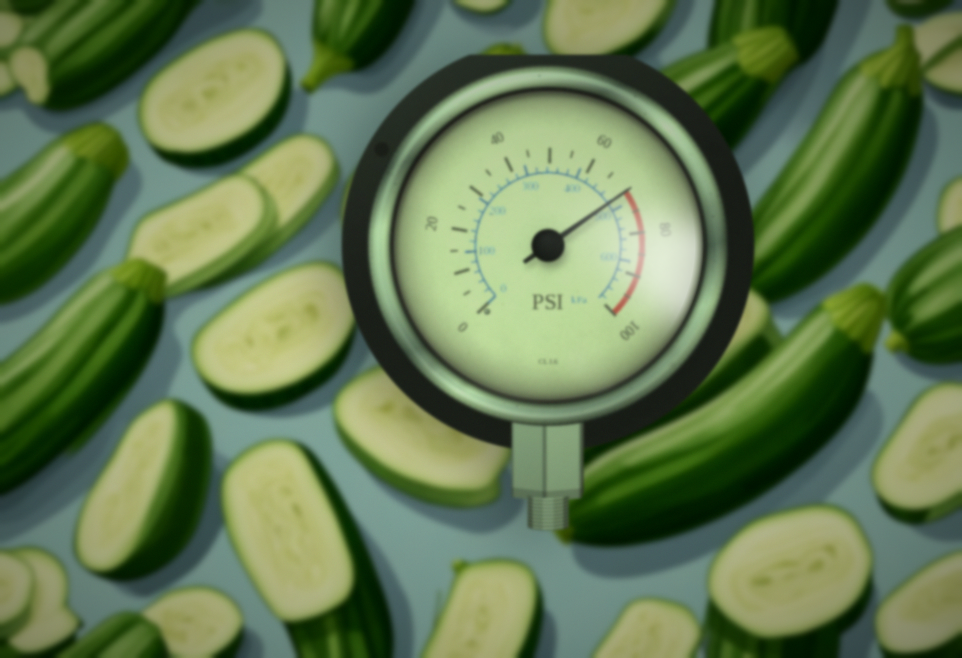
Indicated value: 70 psi
